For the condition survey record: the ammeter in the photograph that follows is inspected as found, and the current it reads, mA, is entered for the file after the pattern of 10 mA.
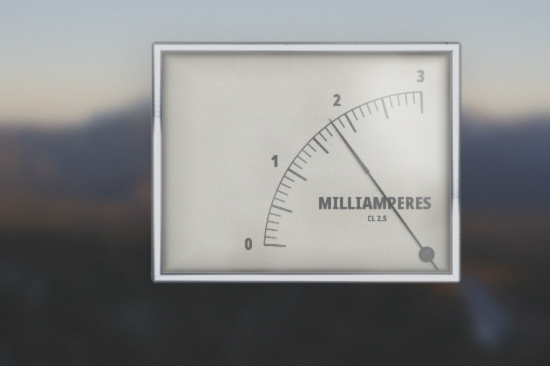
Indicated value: 1.8 mA
